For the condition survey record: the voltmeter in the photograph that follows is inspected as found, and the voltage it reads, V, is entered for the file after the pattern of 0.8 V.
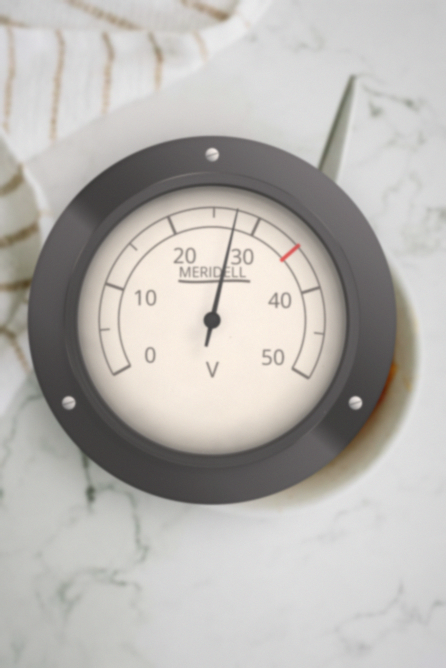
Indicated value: 27.5 V
